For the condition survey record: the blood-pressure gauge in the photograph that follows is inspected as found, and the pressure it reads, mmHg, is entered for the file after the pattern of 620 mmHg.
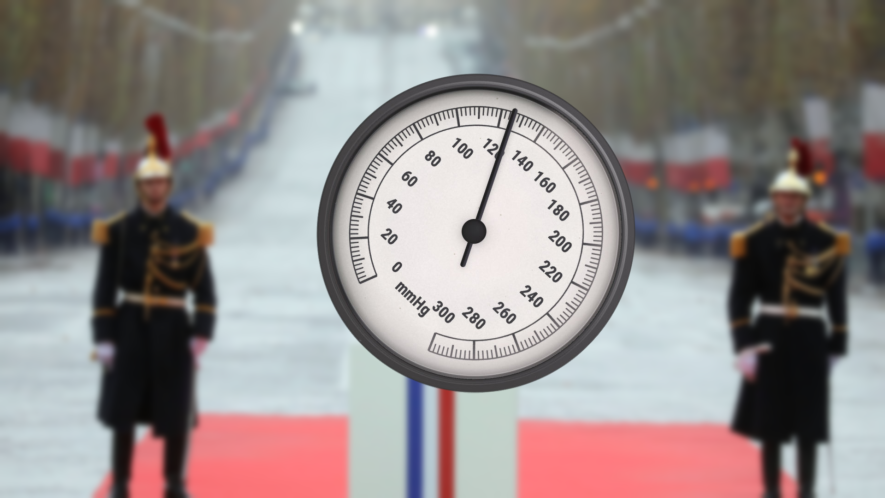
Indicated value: 126 mmHg
